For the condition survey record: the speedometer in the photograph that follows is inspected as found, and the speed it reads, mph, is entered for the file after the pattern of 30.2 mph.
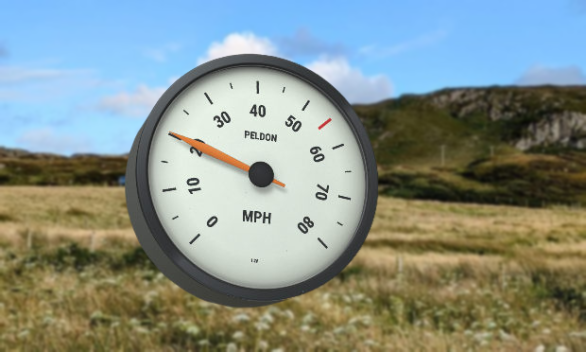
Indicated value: 20 mph
